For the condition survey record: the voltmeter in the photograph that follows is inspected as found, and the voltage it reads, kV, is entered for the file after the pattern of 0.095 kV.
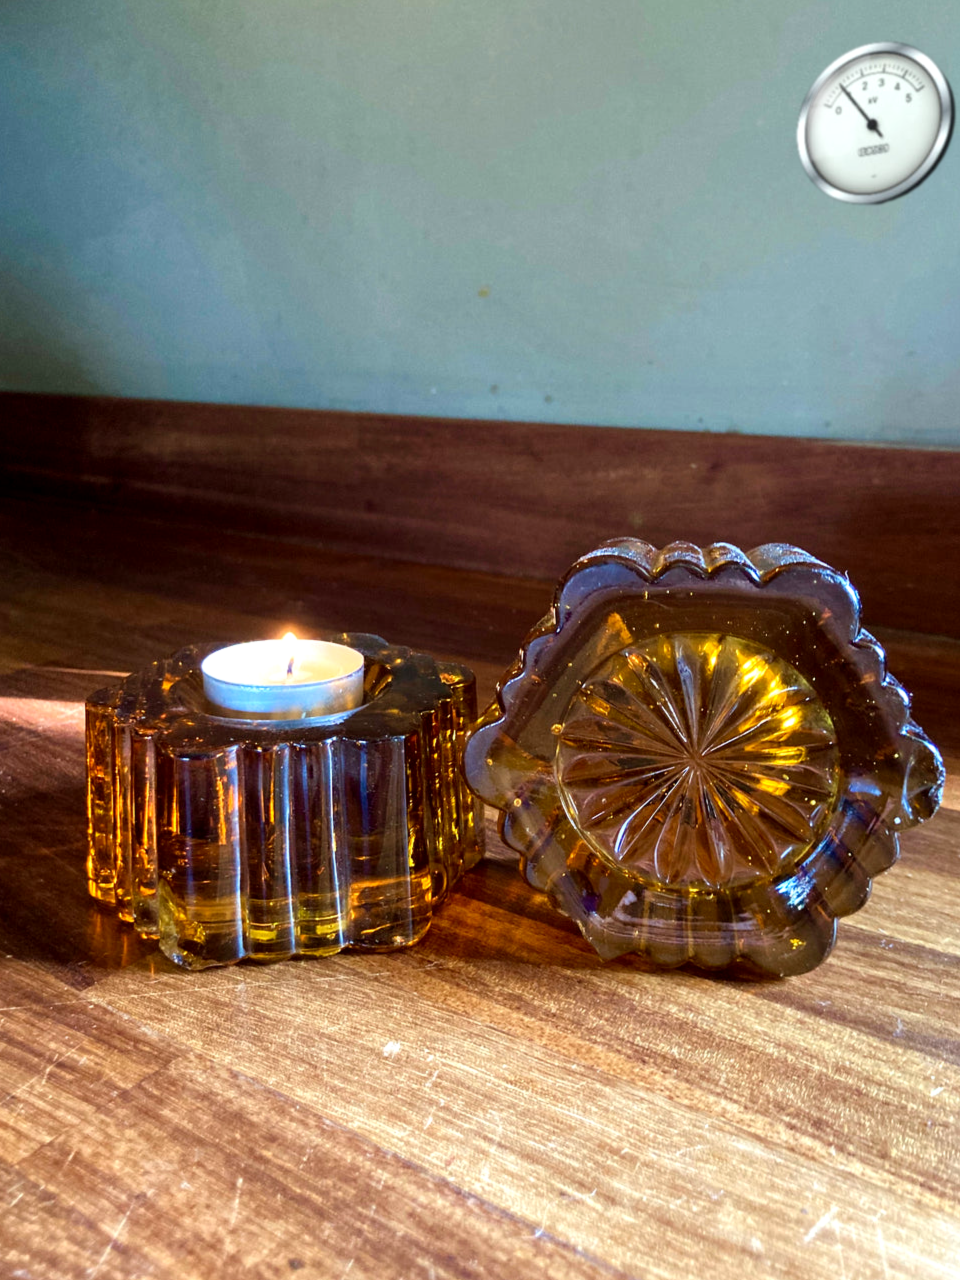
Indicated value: 1 kV
